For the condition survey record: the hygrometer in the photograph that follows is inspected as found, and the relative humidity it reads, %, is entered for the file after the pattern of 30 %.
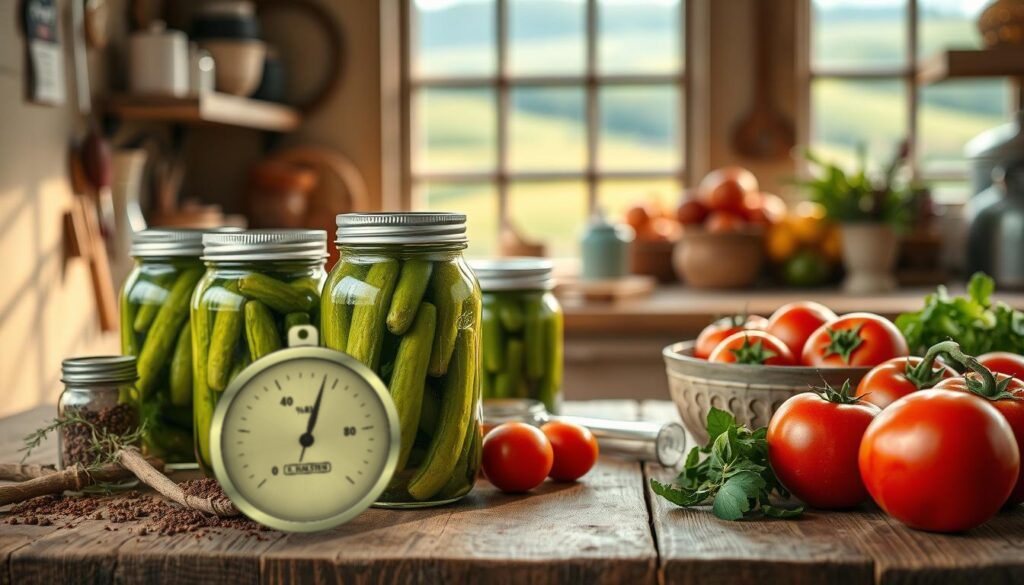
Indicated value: 56 %
